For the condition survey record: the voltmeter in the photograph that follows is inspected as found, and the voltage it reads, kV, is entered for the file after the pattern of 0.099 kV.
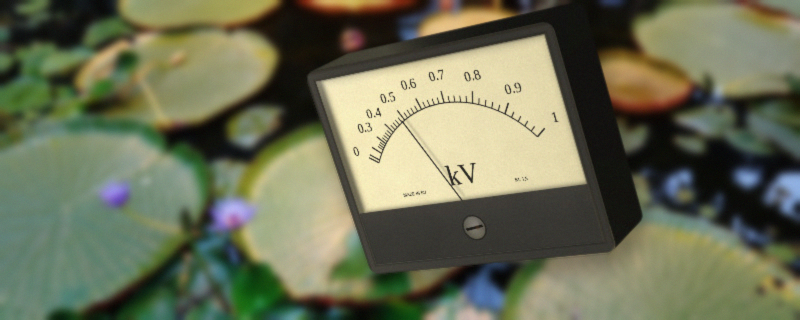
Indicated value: 0.5 kV
